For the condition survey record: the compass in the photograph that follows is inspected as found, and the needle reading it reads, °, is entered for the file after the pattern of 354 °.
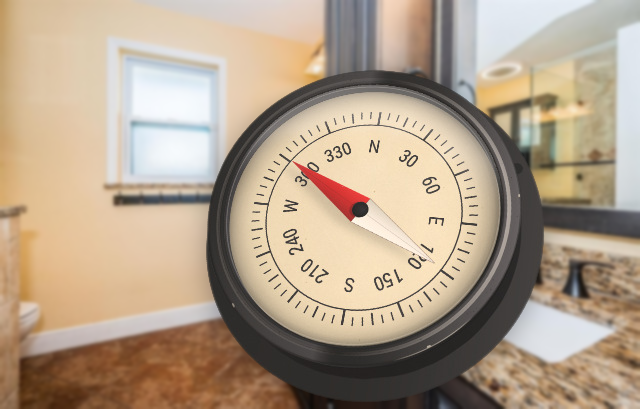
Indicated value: 300 °
